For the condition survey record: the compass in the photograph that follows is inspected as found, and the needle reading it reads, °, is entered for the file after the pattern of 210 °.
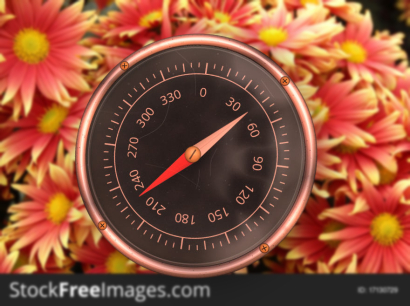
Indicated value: 225 °
